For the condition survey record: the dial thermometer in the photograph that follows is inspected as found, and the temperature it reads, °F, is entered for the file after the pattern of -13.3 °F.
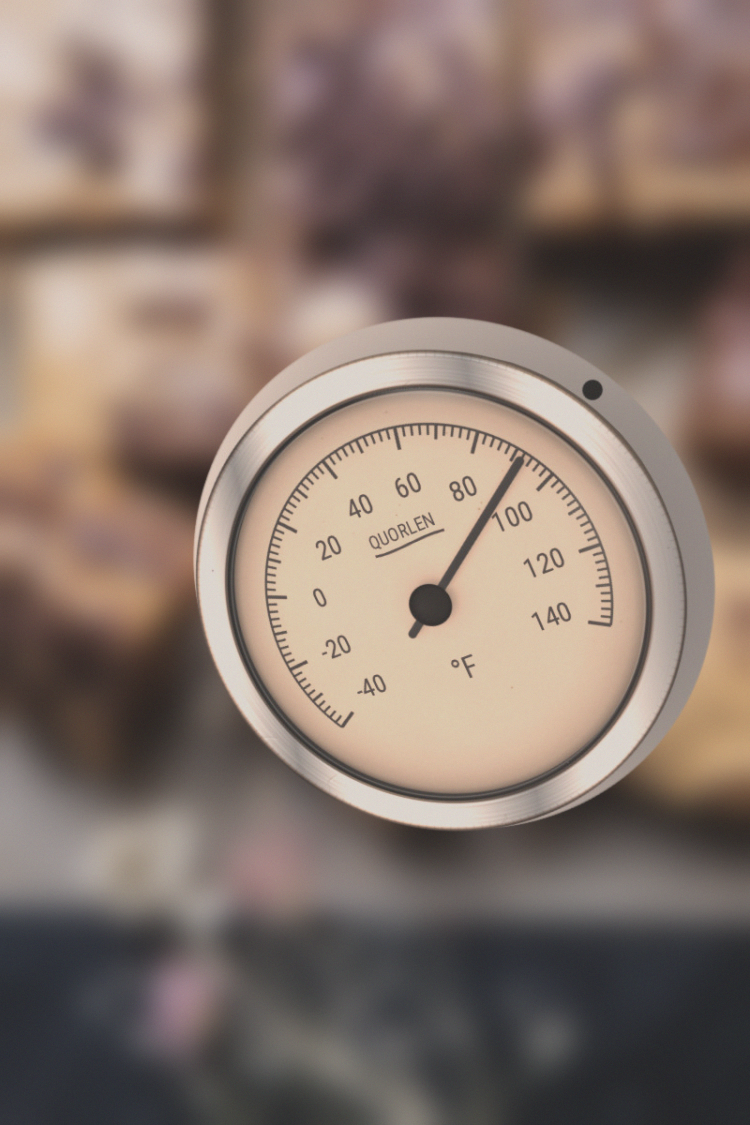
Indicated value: 92 °F
